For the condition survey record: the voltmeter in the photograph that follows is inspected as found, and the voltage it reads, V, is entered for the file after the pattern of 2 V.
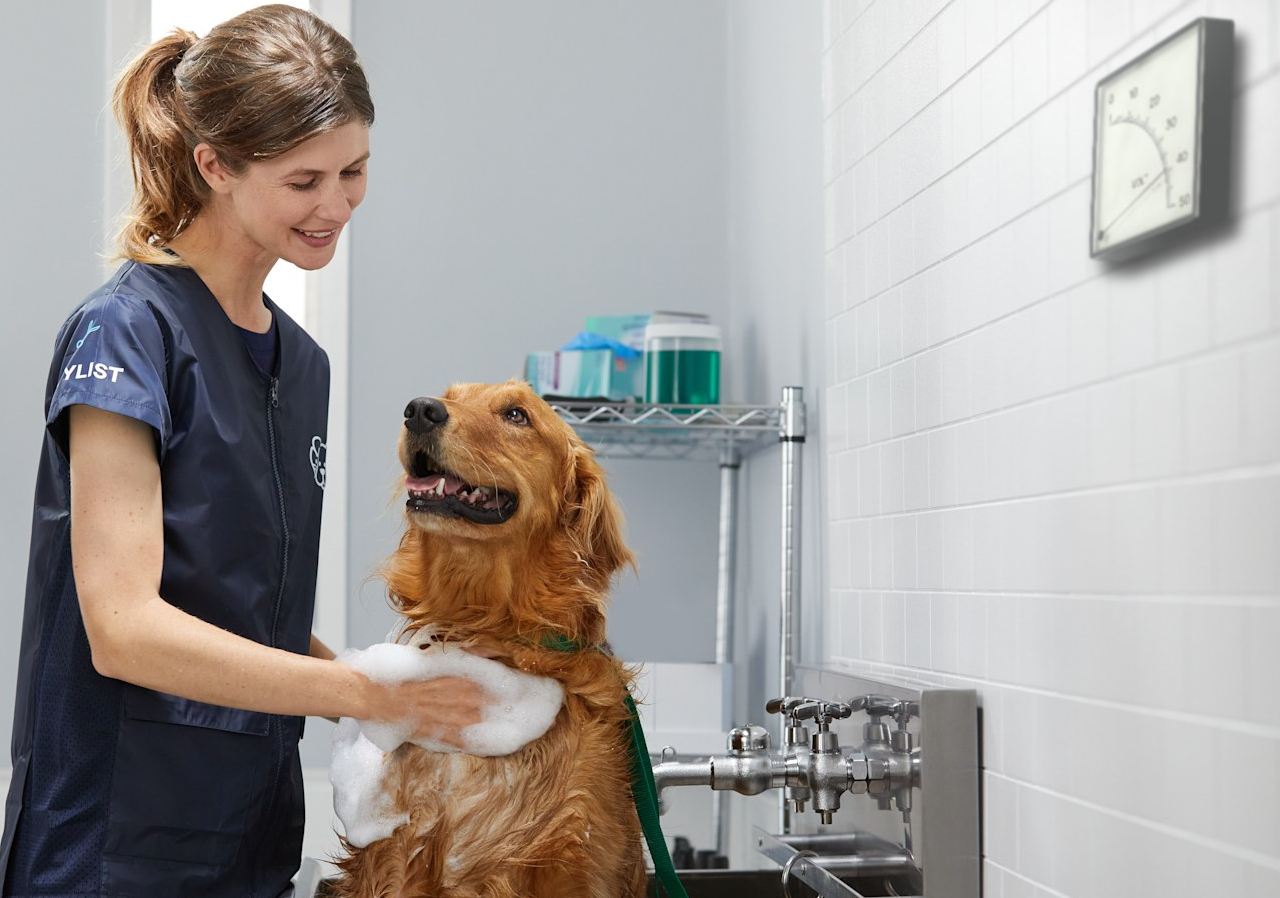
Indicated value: 40 V
